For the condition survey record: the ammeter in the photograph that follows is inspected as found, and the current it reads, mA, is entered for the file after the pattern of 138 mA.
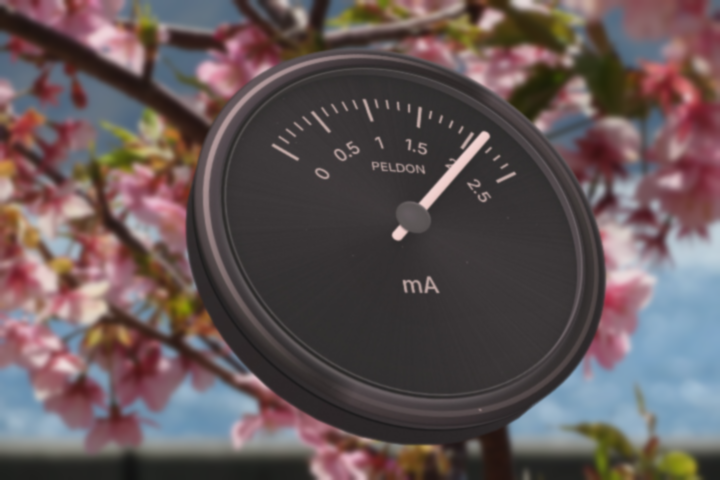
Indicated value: 2.1 mA
